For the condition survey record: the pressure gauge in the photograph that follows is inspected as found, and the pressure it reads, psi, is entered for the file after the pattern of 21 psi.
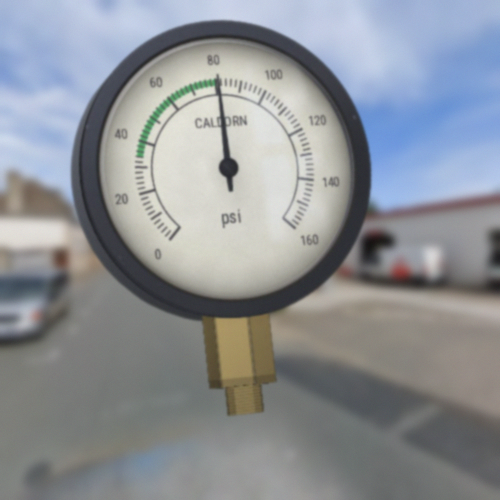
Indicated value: 80 psi
